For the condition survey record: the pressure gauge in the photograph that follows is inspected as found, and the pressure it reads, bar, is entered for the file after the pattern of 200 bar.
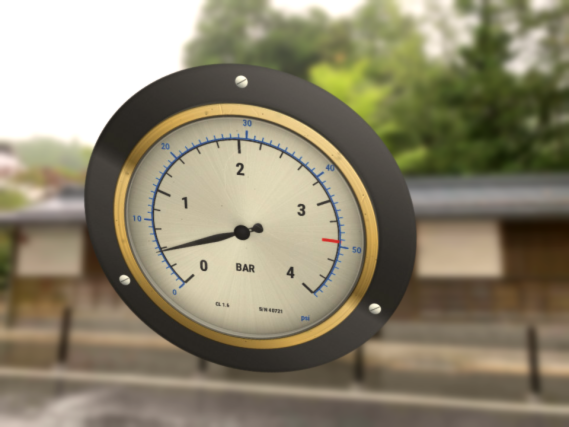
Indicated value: 0.4 bar
